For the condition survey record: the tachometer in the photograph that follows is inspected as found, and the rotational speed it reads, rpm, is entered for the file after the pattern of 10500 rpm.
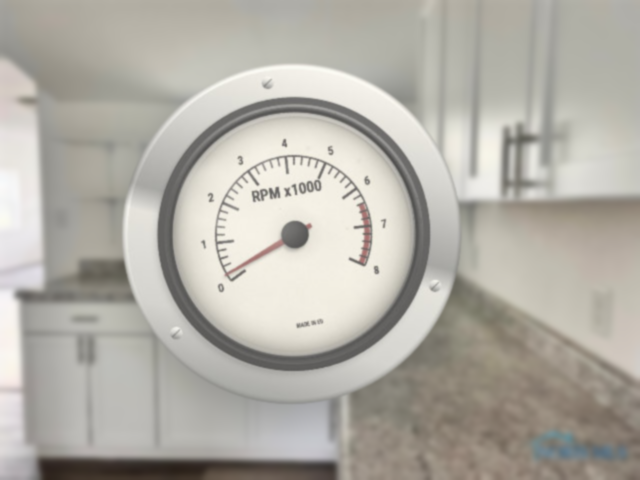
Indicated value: 200 rpm
